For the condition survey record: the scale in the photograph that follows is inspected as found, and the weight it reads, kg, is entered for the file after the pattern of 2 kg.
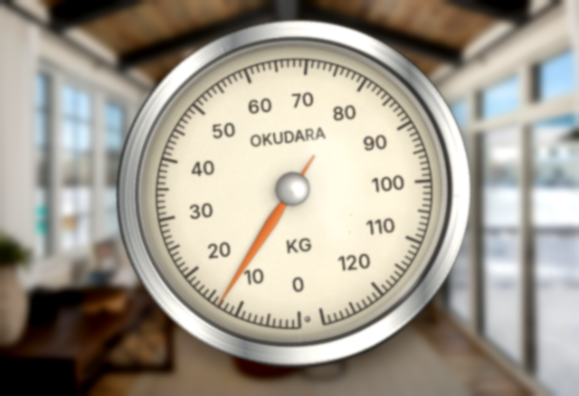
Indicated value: 13 kg
